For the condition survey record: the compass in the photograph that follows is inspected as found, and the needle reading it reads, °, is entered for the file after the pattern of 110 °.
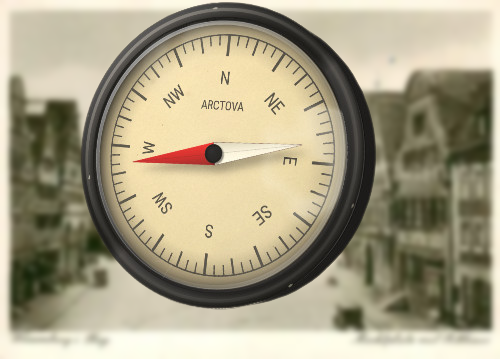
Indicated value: 260 °
